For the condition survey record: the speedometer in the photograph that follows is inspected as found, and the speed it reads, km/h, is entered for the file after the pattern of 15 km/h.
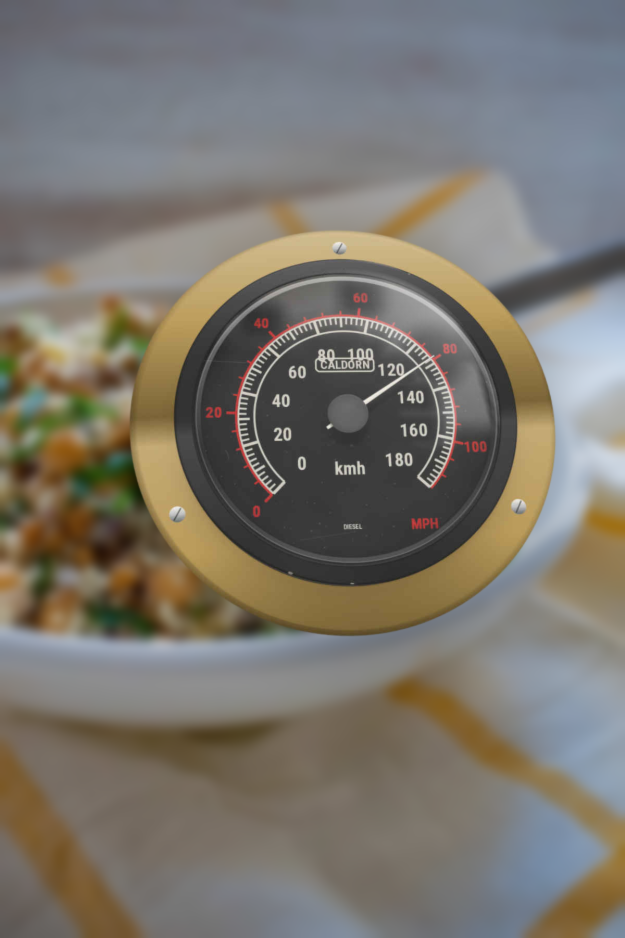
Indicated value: 128 km/h
